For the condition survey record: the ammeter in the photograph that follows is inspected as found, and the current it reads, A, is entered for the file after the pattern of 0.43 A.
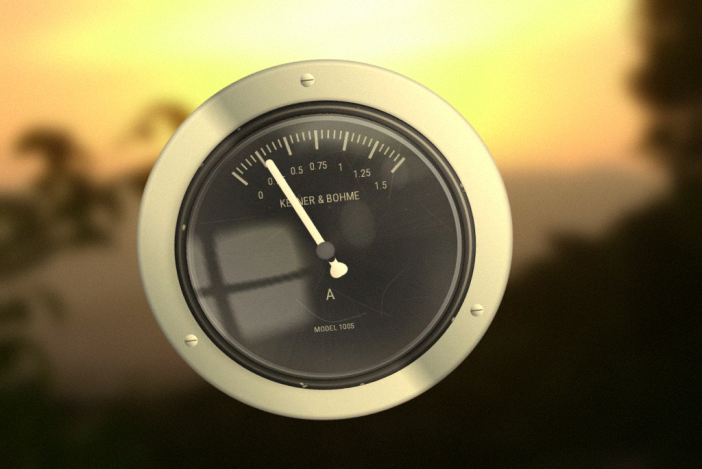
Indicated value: 0.3 A
